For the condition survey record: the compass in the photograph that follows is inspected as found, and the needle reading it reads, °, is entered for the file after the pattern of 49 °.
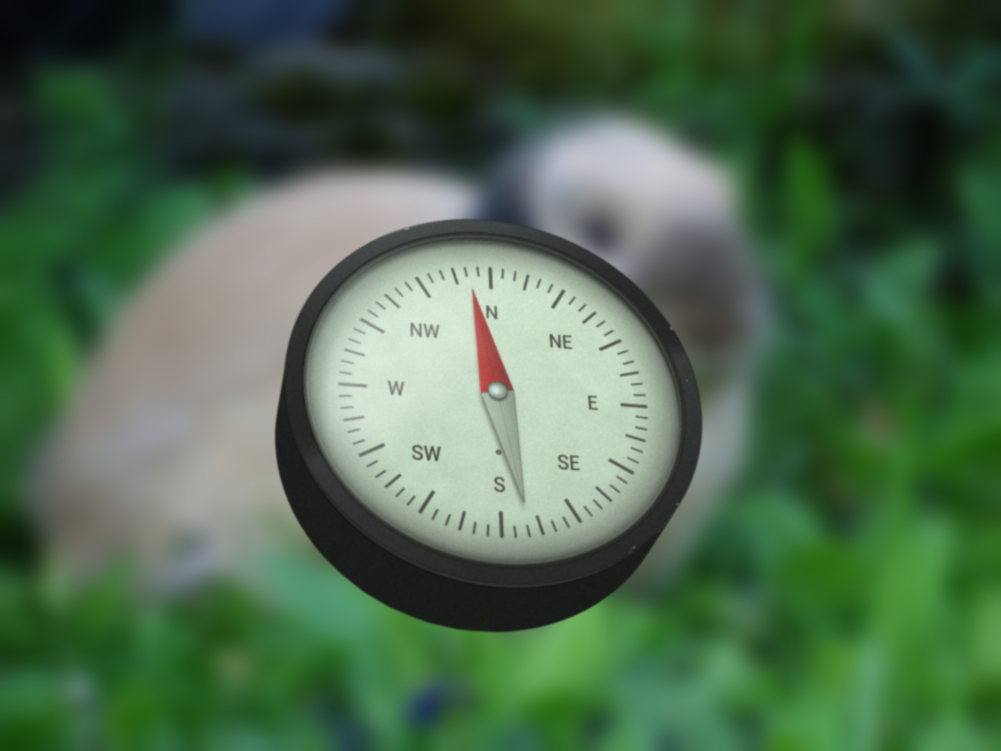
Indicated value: 350 °
